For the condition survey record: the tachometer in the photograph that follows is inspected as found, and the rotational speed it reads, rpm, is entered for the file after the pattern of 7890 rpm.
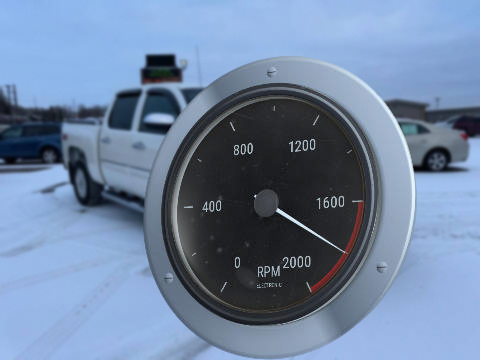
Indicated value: 1800 rpm
